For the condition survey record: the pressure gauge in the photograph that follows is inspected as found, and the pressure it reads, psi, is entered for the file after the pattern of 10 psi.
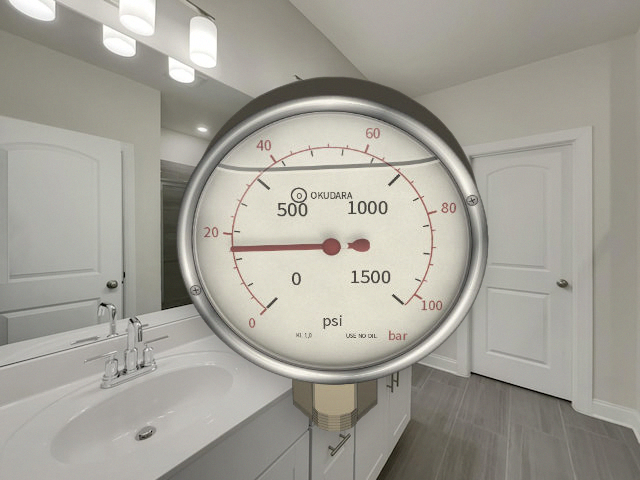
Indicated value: 250 psi
